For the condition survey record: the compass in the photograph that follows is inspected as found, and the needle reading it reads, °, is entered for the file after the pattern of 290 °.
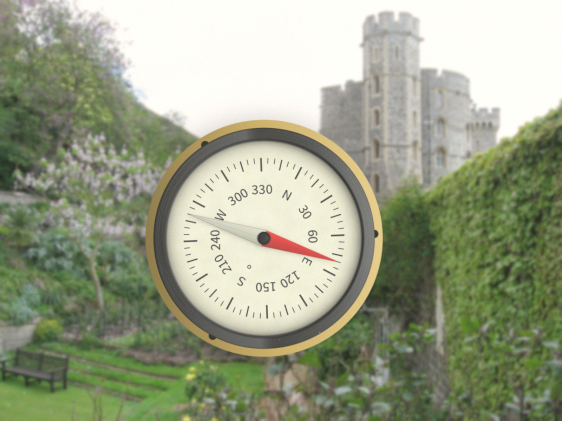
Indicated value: 80 °
